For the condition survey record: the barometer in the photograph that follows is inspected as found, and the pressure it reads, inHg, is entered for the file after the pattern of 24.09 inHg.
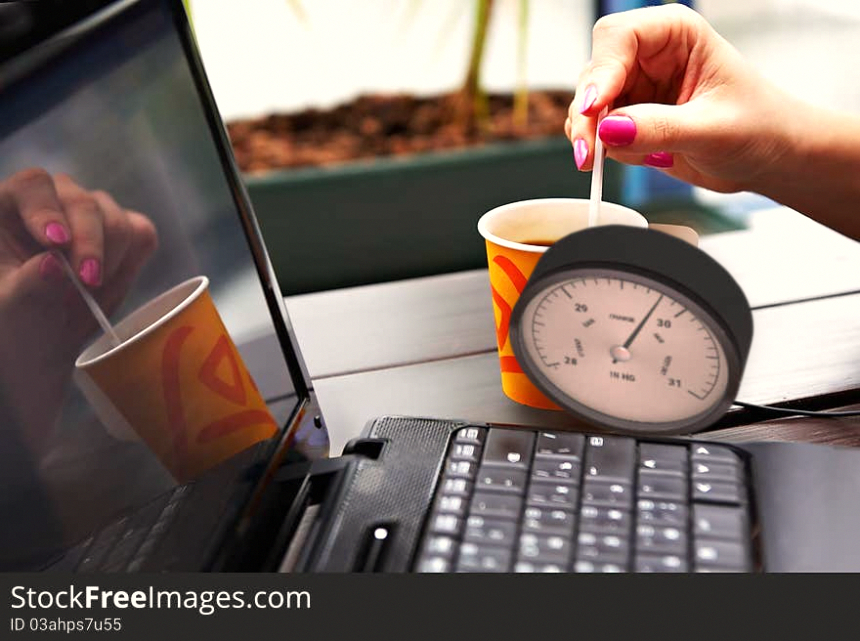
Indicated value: 29.8 inHg
